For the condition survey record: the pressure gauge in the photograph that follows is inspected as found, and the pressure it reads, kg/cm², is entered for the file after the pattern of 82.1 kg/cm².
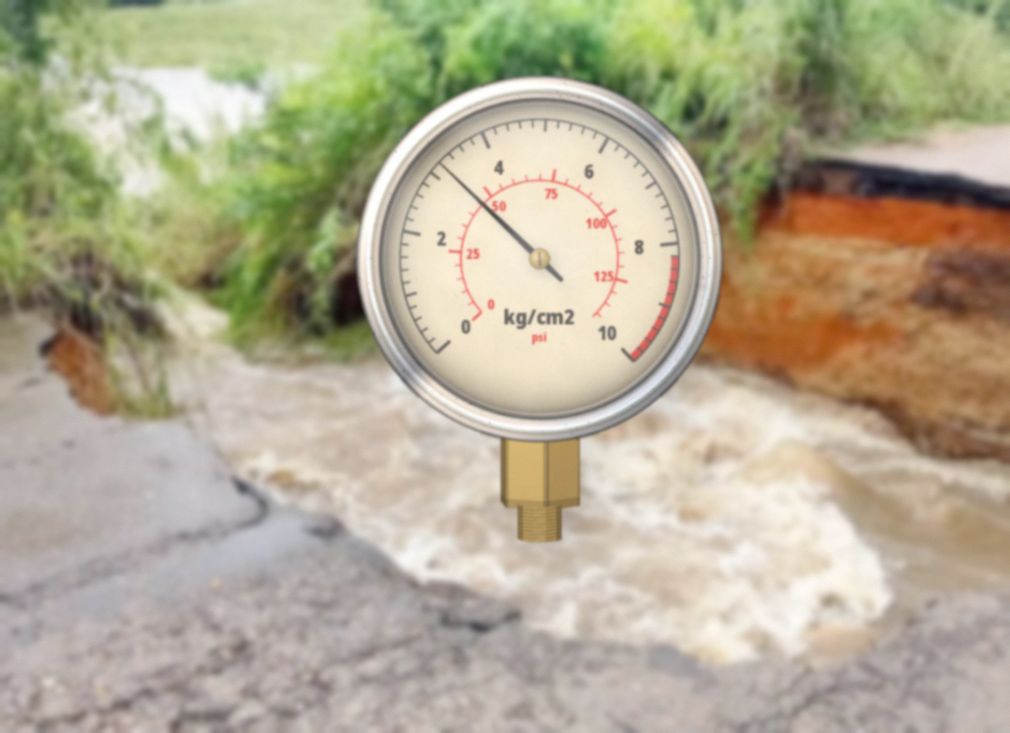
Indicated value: 3.2 kg/cm²
